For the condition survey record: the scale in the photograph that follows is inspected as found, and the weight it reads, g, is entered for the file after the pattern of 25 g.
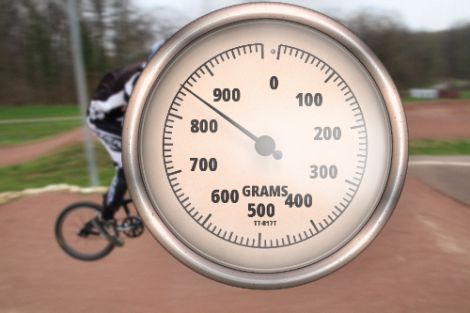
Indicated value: 850 g
